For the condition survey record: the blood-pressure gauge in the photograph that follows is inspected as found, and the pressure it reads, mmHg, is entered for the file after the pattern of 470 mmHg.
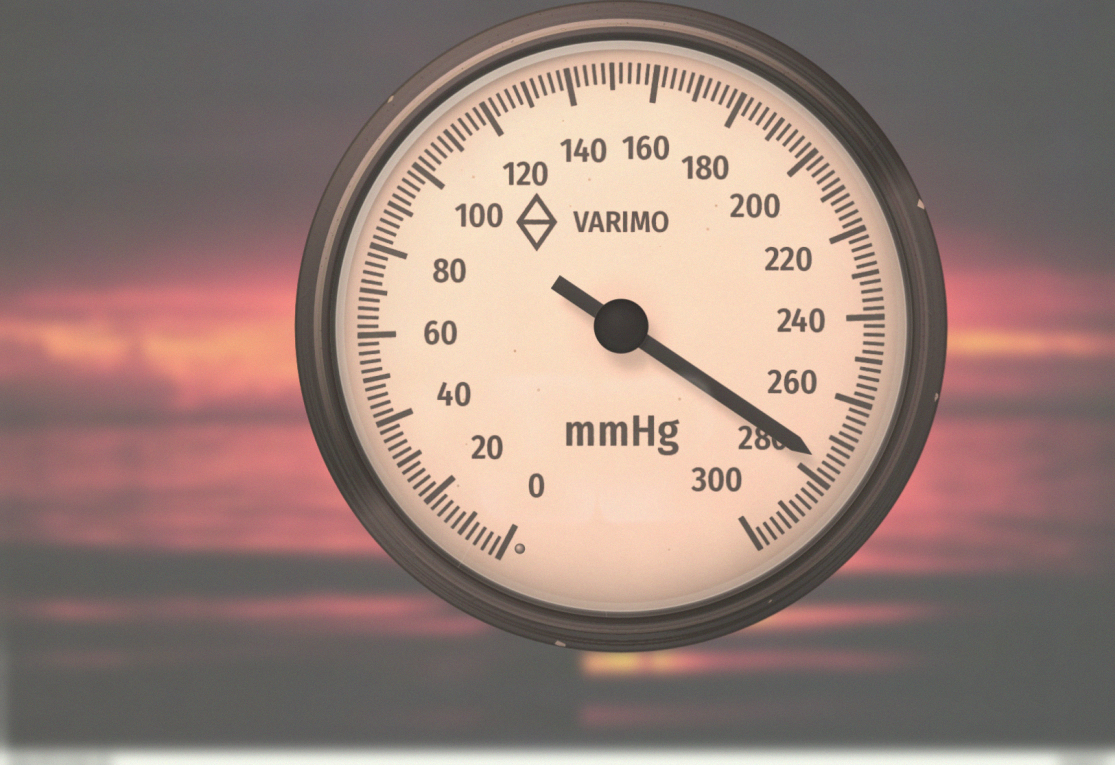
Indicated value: 276 mmHg
